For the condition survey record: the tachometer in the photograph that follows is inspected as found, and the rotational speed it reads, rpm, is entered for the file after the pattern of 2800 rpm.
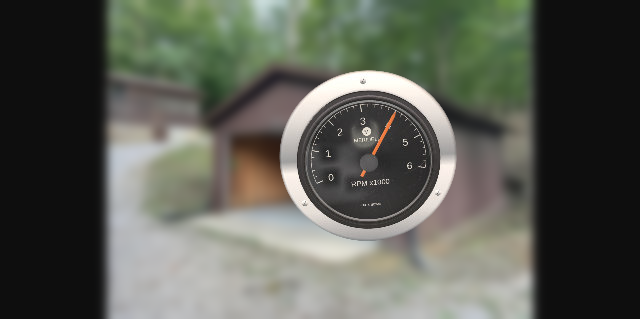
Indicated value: 4000 rpm
